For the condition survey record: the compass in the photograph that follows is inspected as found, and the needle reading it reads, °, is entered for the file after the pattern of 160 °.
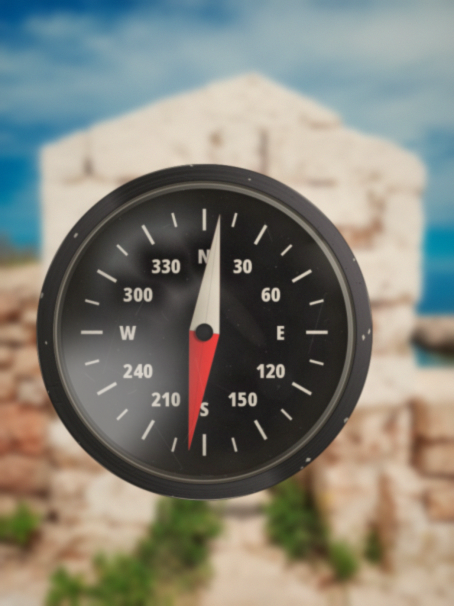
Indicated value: 187.5 °
